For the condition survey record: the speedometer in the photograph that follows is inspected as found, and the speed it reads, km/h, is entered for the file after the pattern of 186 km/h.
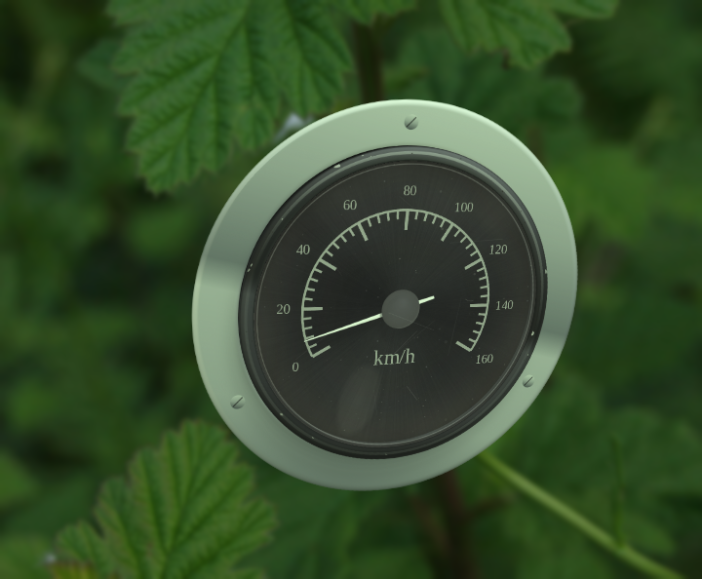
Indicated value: 8 km/h
